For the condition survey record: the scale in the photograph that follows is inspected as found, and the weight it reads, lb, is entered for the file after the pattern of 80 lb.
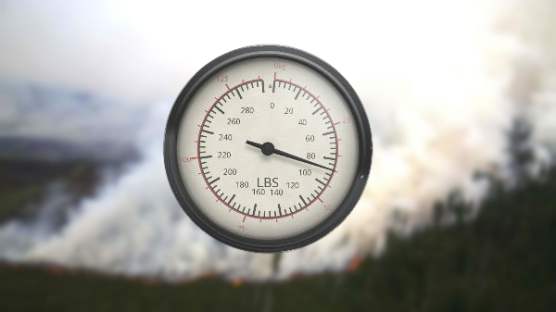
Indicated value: 88 lb
